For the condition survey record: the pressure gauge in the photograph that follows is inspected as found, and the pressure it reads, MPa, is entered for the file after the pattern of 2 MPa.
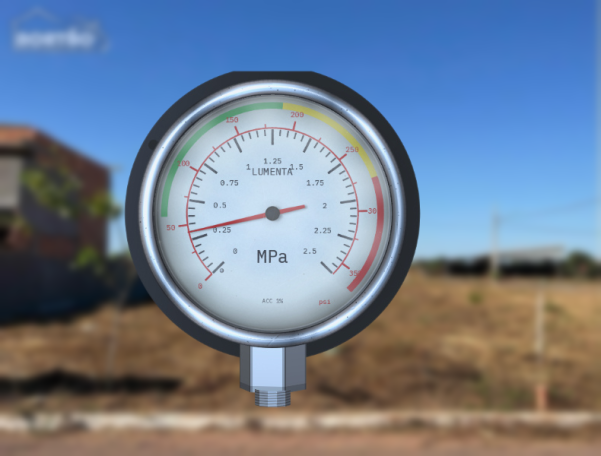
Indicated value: 0.3 MPa
